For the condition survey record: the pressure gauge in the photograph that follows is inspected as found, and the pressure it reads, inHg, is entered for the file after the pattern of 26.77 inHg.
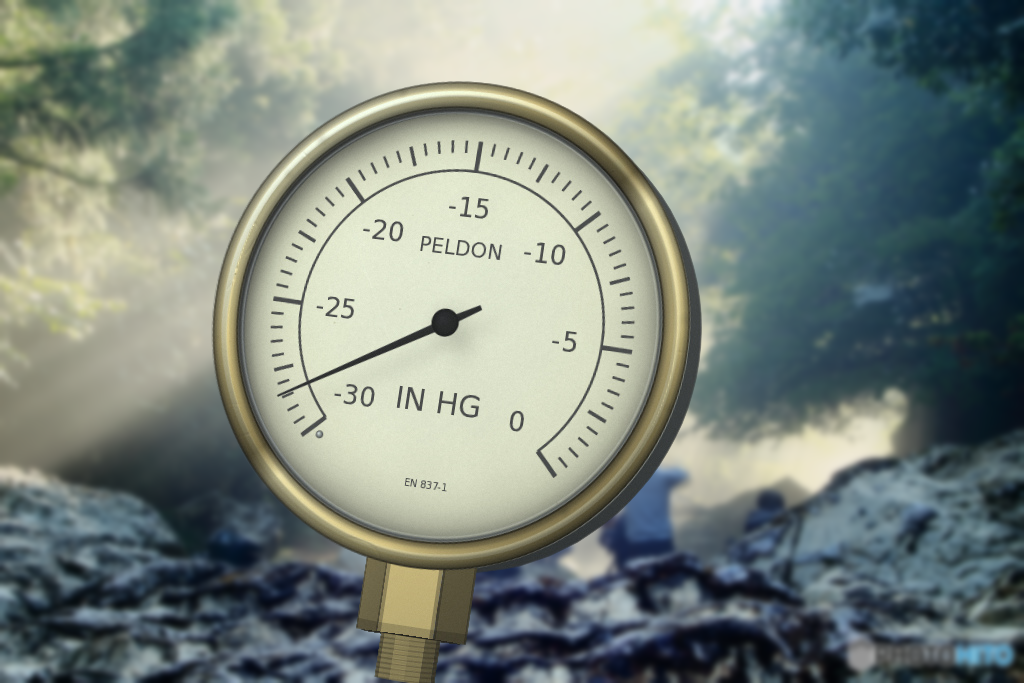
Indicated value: -28.5 inHg
